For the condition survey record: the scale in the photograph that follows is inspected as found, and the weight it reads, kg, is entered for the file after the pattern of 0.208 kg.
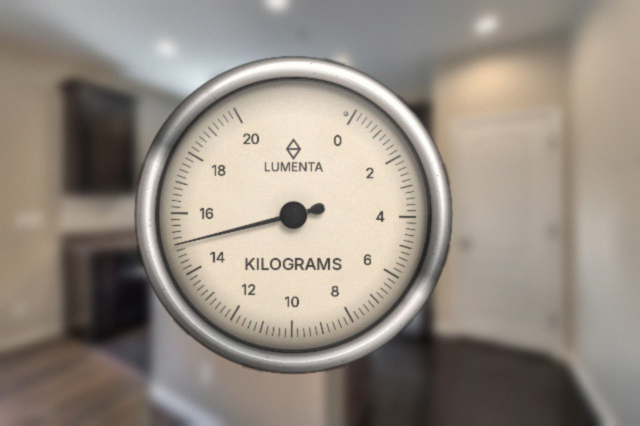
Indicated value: 15 kg
